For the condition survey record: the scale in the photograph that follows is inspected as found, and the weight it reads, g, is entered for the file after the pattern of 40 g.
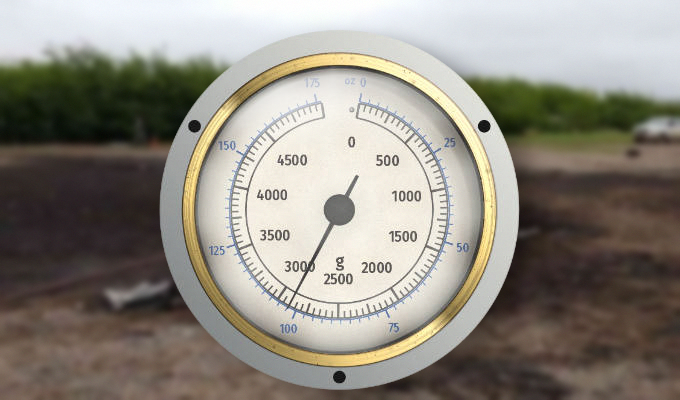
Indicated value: 2900 g
